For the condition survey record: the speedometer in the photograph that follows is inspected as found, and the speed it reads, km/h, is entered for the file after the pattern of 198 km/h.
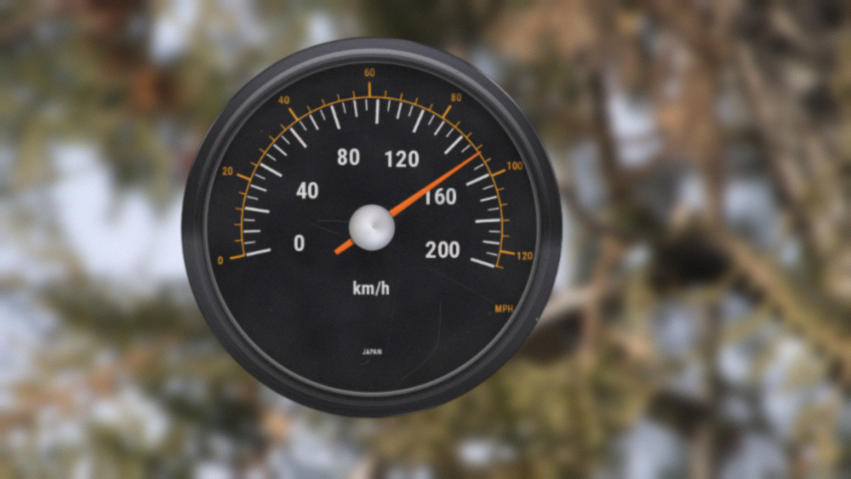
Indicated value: 150 km/h
